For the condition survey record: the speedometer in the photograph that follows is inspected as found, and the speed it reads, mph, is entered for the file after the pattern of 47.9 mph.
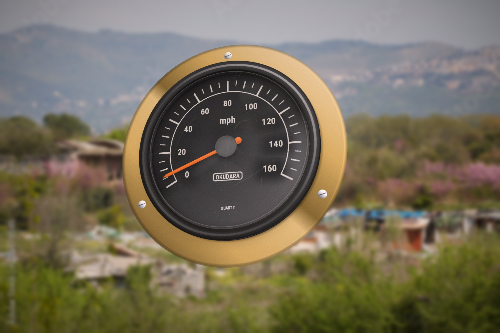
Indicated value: 5 mph
